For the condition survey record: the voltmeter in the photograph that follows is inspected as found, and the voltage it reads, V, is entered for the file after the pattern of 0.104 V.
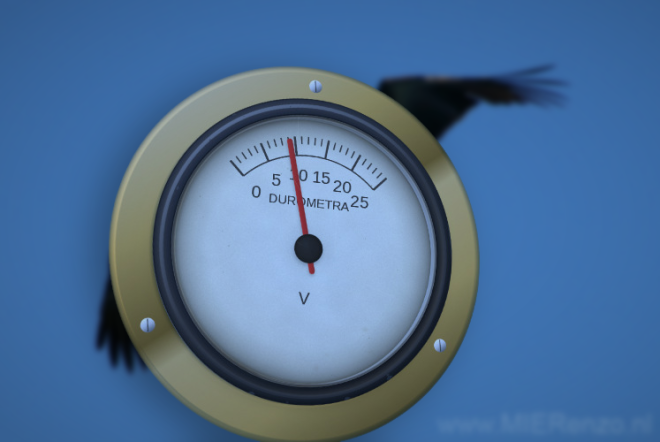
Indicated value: 9 V
